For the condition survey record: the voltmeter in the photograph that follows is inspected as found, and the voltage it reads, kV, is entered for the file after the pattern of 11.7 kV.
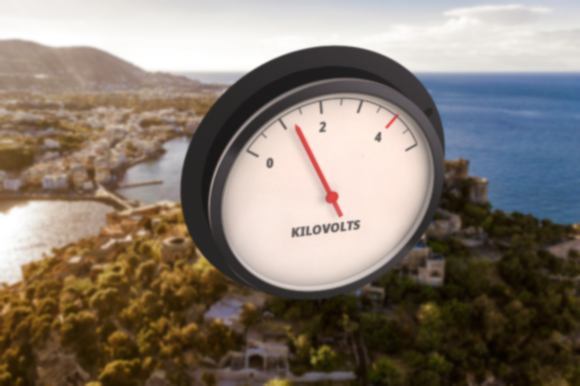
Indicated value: 1.25 kV
